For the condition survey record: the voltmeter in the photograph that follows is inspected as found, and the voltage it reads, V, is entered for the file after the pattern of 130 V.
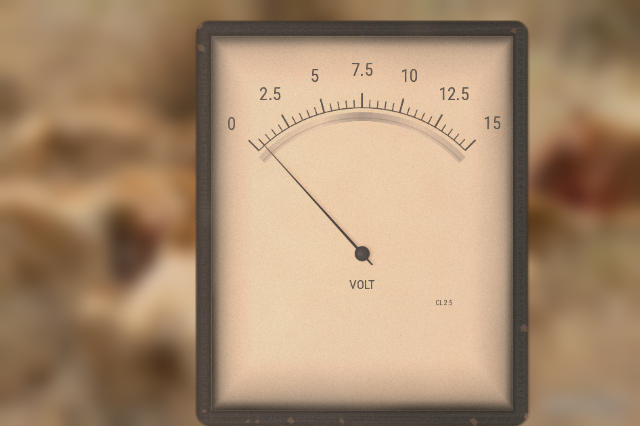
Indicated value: 0.5 V
